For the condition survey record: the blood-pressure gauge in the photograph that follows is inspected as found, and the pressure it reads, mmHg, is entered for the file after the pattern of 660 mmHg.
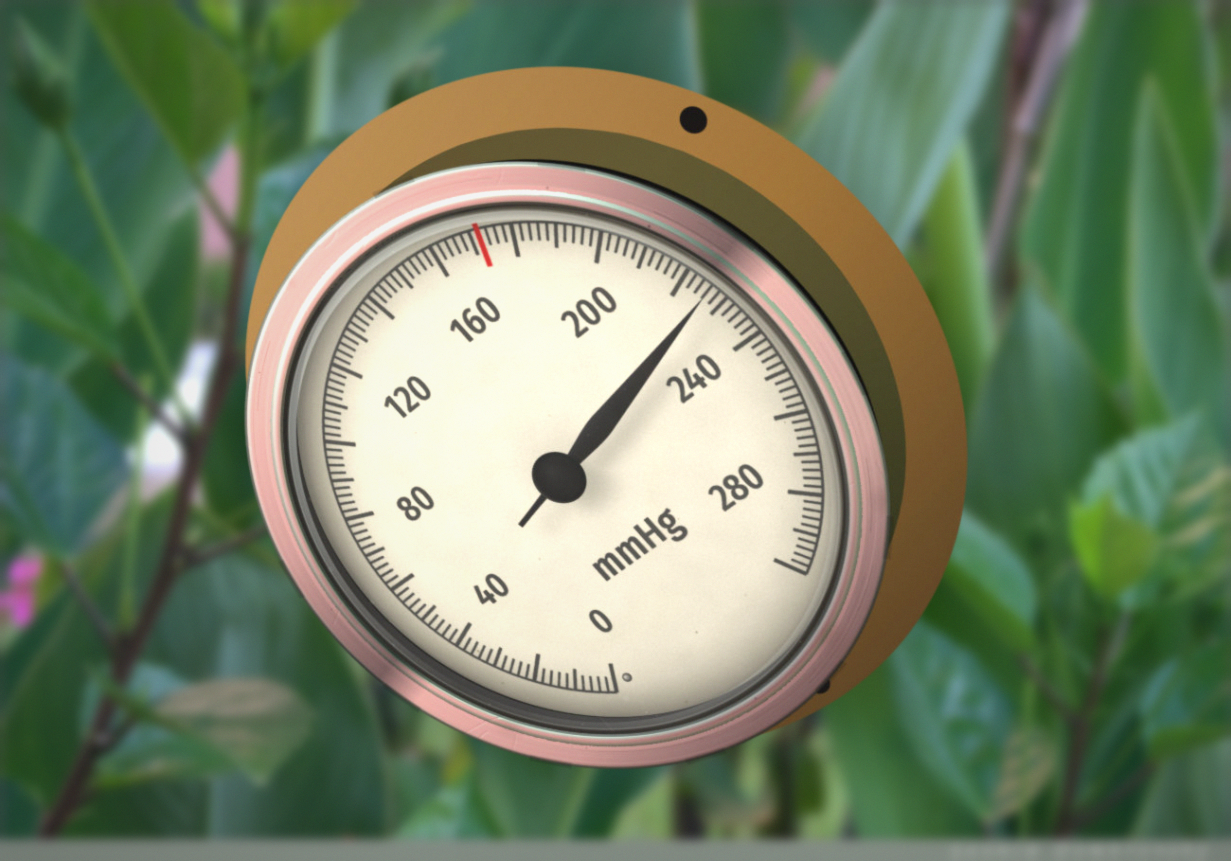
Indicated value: 226 mmHg
